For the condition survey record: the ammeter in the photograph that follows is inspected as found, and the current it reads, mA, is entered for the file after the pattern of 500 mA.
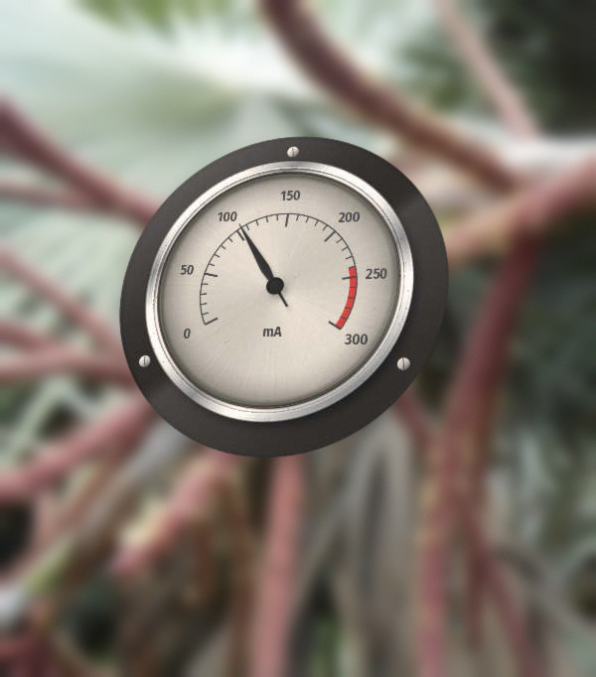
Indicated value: 105 mA
